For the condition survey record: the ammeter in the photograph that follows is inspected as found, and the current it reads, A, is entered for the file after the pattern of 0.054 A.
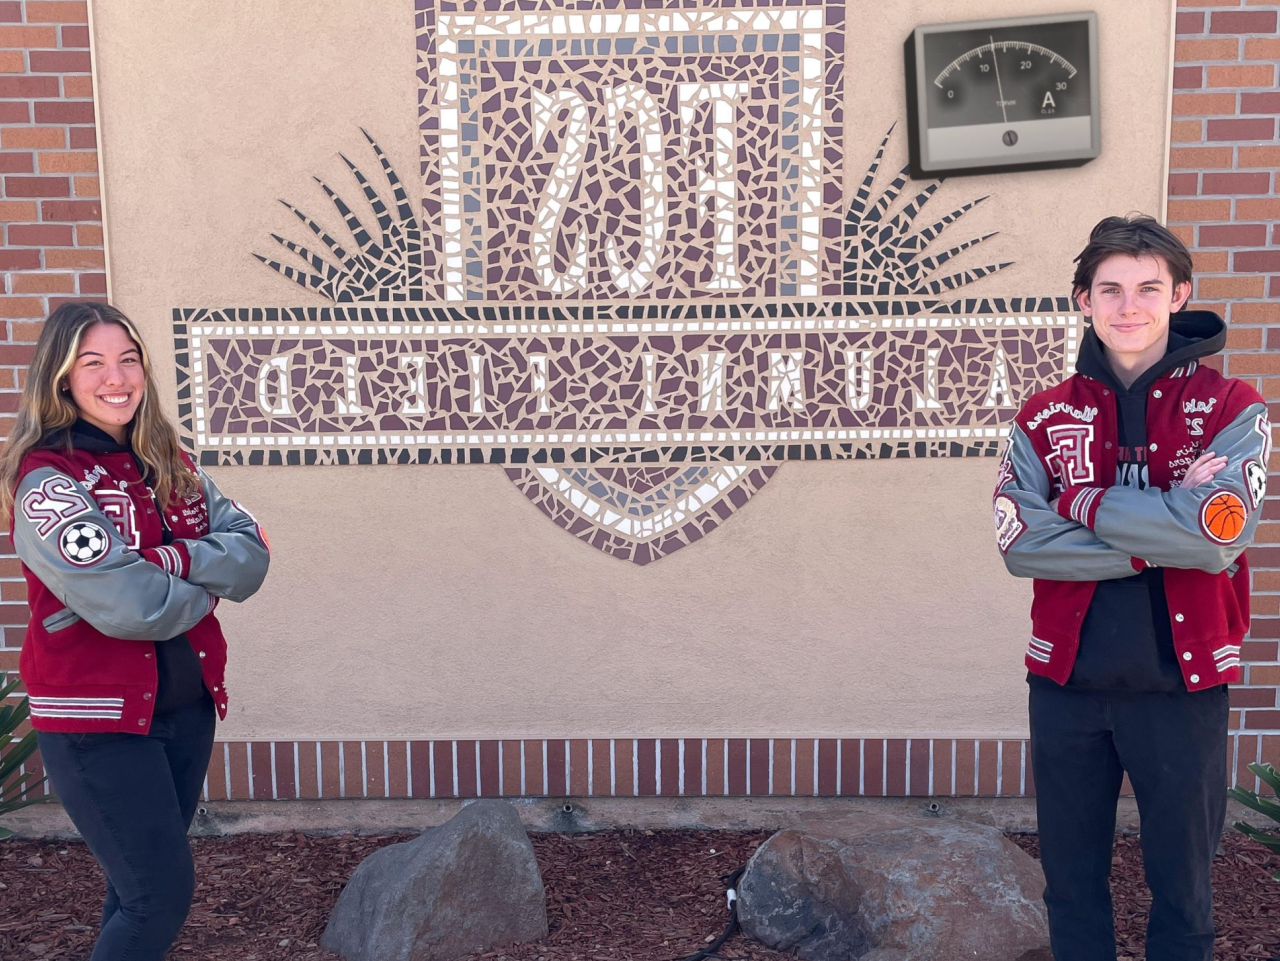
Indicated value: 12.5 A
